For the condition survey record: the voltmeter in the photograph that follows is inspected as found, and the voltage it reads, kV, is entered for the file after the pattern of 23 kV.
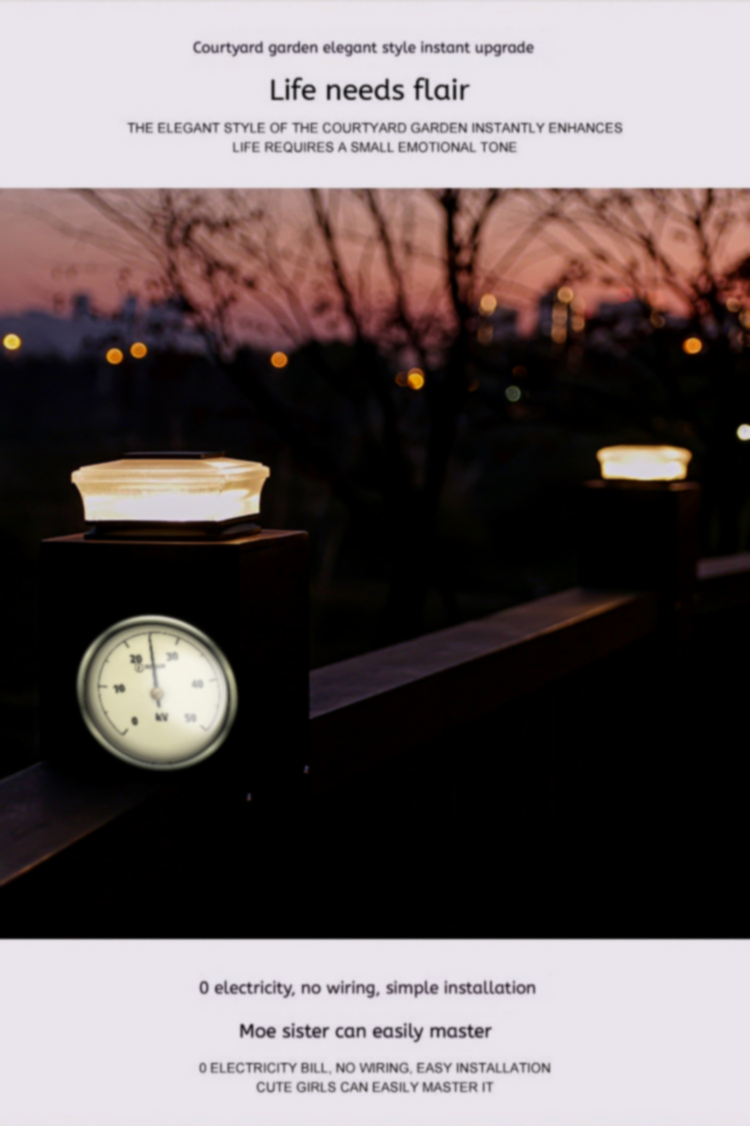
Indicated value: 25 kV
